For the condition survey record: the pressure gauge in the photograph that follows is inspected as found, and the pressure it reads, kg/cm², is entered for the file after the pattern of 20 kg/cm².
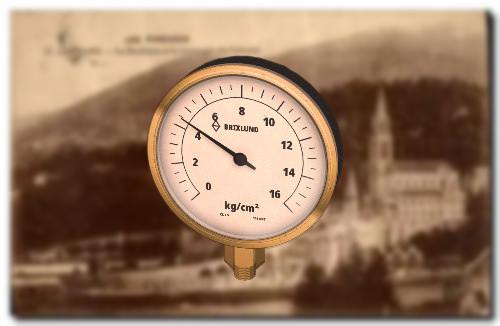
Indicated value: 4.5 kg/cm²
